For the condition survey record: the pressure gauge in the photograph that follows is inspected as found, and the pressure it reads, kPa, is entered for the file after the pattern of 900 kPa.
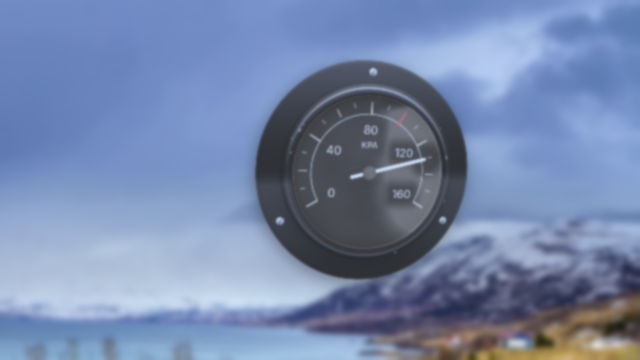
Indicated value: 130 kPa
